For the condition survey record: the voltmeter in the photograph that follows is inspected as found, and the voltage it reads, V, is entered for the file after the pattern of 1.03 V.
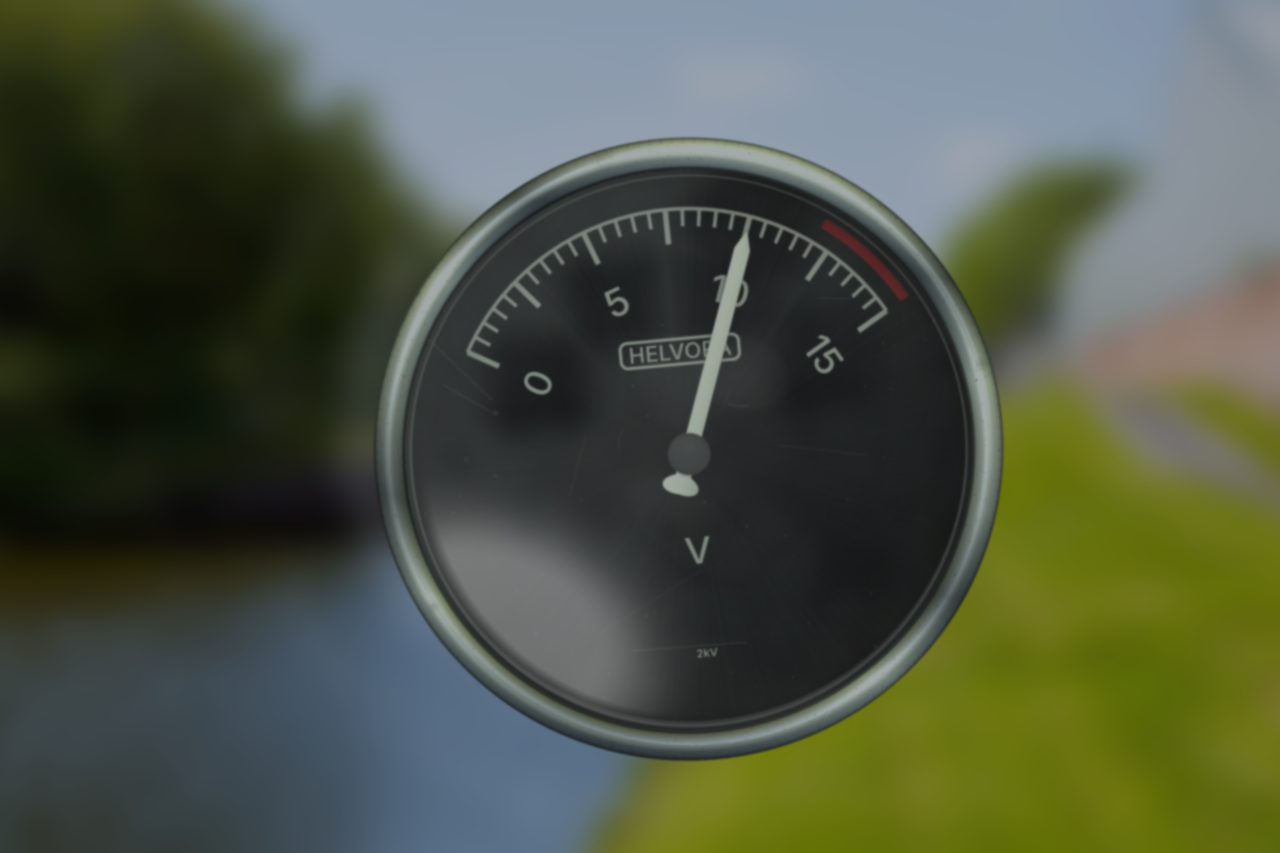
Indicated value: 10 V
